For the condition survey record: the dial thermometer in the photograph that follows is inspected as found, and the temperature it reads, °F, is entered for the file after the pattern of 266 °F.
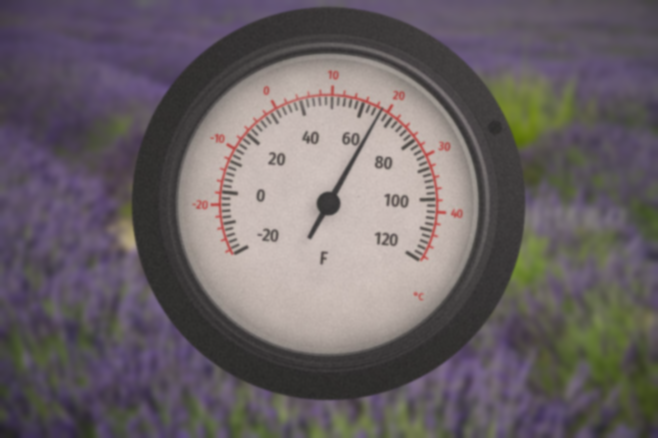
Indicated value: 66 °F
